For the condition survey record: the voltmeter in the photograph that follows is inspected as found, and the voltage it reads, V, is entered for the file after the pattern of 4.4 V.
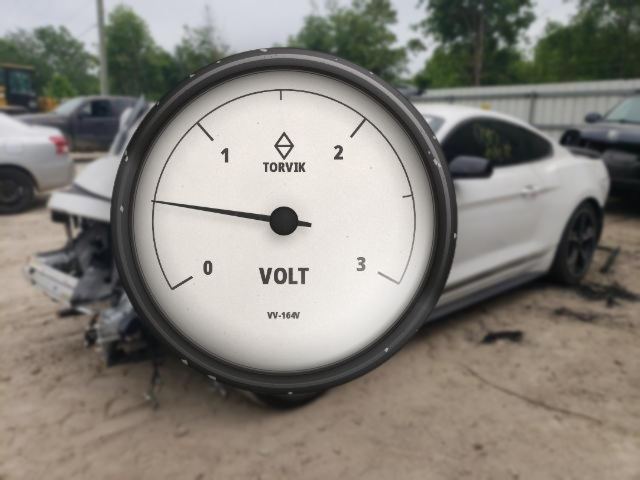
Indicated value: 0.5 V
